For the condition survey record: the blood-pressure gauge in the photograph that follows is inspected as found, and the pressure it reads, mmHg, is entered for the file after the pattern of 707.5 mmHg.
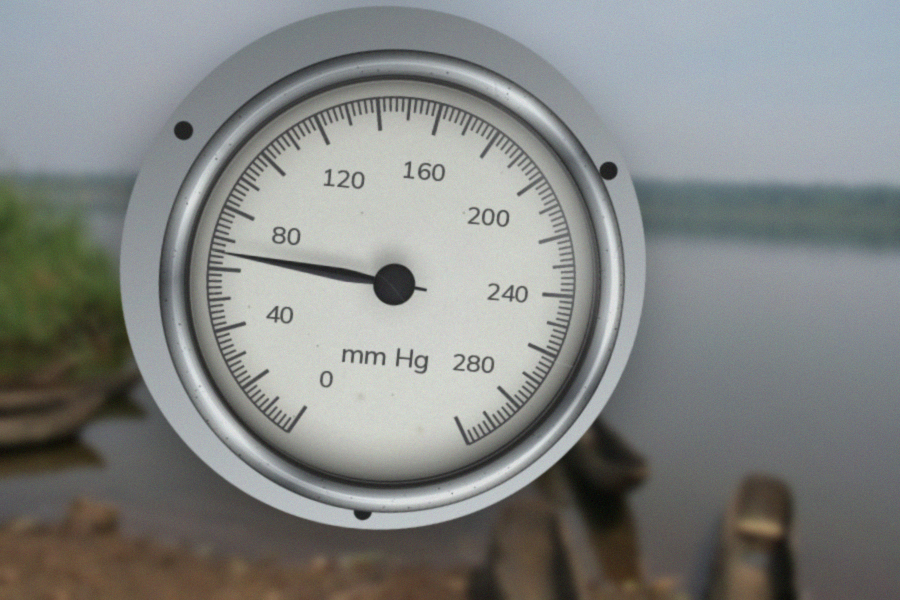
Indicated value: 66 mmHg
